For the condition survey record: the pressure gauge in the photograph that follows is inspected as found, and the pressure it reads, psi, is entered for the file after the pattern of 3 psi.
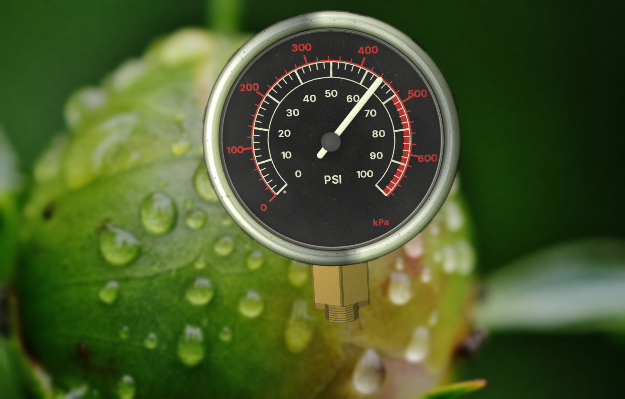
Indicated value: 64 psi
